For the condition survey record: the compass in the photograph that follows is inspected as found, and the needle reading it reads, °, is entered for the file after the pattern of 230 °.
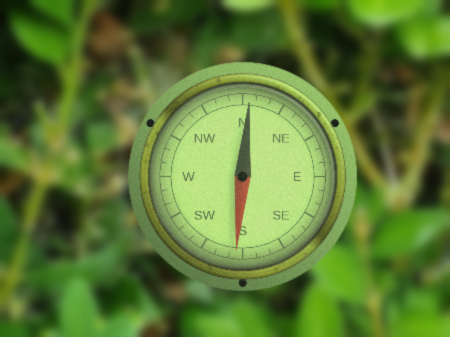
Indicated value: 185 °
